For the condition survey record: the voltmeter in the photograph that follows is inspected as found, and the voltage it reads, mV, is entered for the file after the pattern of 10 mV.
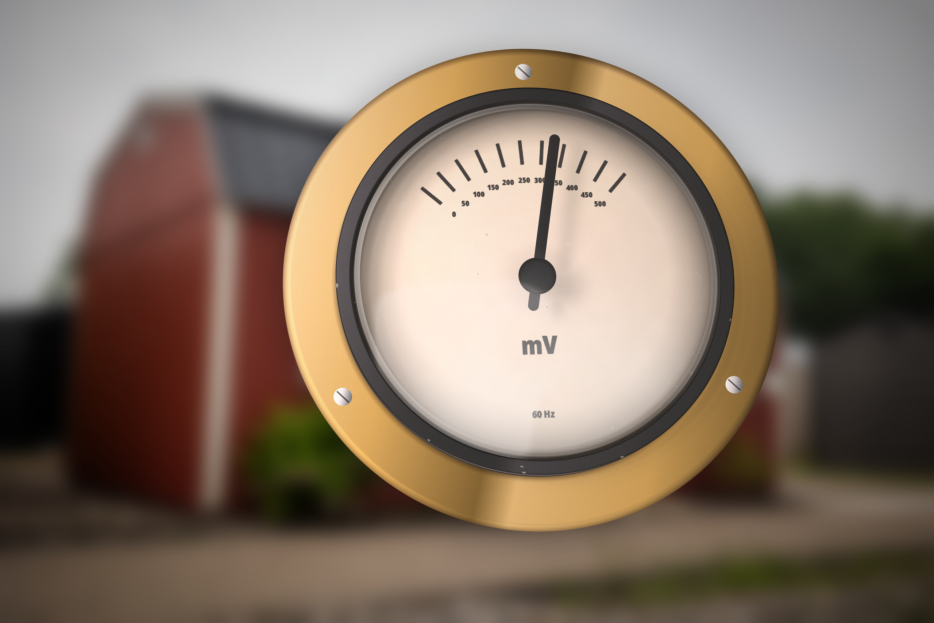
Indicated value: 325 mV
